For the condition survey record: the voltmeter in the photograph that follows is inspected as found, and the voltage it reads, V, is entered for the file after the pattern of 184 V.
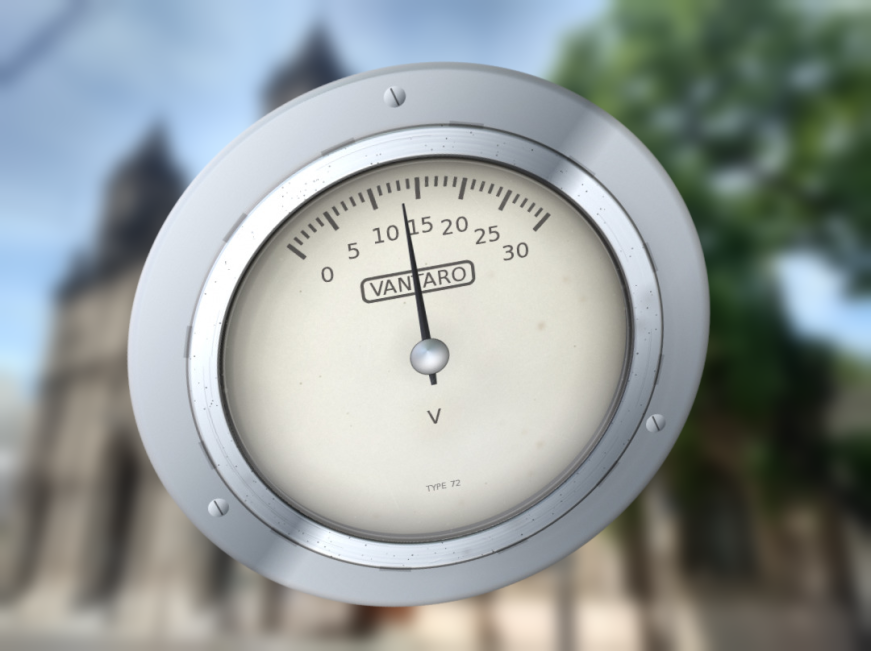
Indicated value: 13 V
